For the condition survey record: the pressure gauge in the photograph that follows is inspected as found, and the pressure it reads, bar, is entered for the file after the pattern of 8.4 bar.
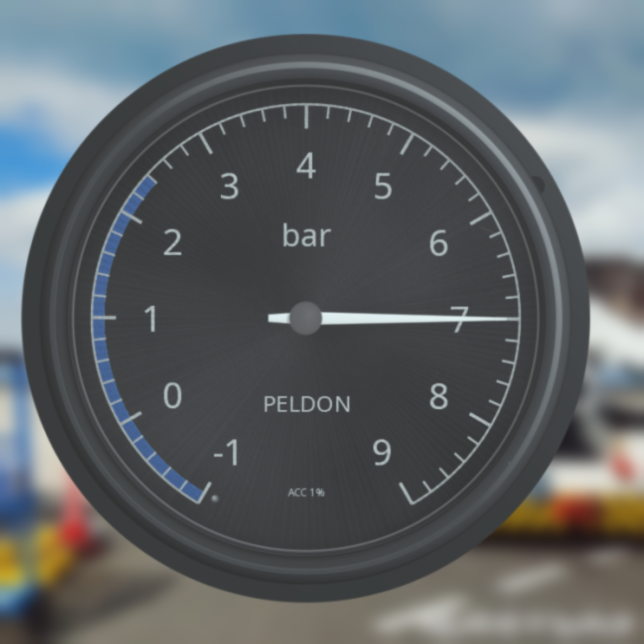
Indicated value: 7 bar
